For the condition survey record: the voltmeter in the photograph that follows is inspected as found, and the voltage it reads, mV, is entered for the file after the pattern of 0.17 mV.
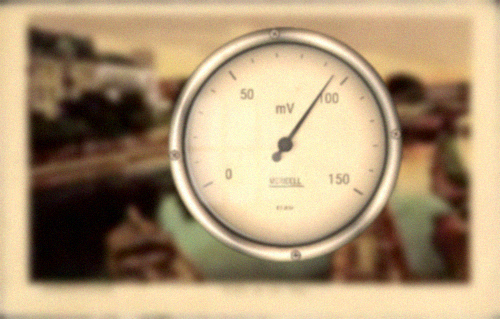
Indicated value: 95 mV
